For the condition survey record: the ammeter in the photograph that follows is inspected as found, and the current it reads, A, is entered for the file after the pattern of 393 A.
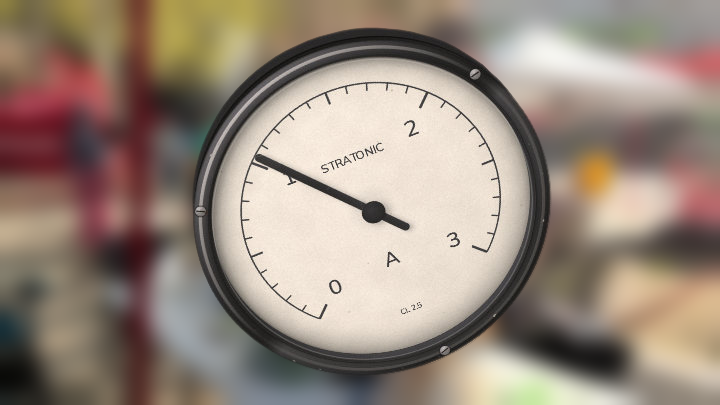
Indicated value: 1.05 A
